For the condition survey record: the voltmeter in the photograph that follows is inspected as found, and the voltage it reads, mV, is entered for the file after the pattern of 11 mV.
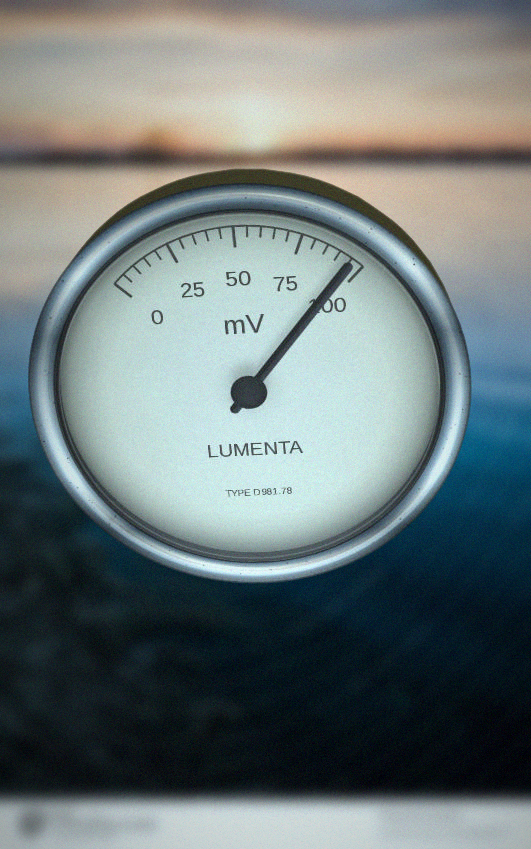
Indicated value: 95 mV
